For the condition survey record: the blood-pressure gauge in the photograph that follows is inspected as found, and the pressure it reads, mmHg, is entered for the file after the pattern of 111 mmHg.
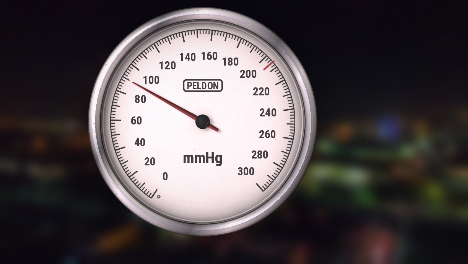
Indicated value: 90 mmHg
